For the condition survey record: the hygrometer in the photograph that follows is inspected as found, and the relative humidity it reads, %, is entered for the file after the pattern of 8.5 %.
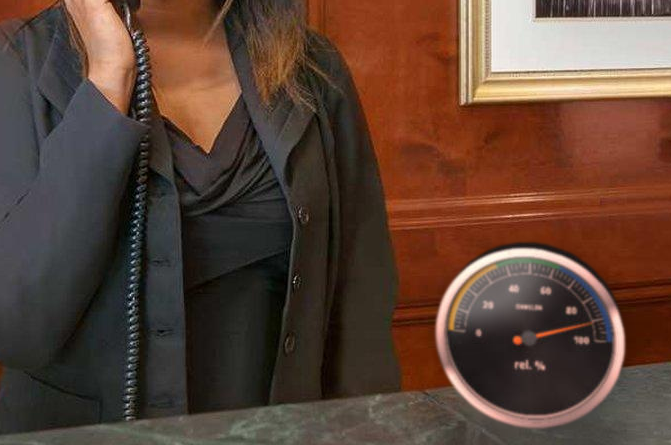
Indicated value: 90 %
